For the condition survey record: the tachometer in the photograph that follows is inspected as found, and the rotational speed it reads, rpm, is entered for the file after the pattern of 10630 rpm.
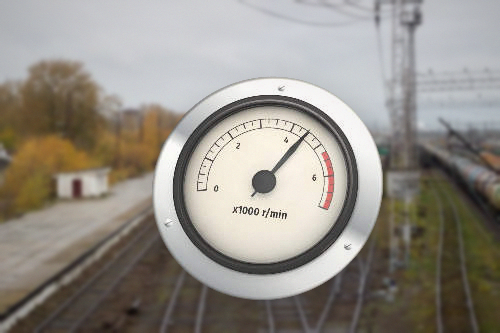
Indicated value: 4500 rpm
